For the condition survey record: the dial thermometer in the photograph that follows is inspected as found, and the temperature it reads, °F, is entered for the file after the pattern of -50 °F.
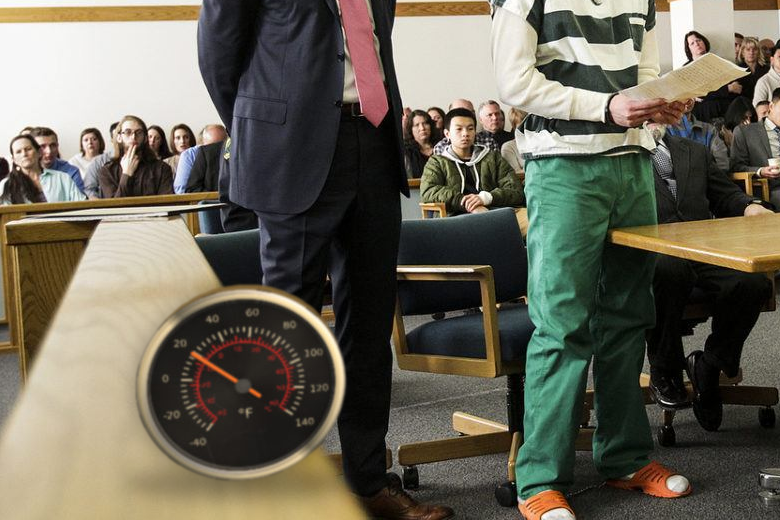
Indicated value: 20 °F
